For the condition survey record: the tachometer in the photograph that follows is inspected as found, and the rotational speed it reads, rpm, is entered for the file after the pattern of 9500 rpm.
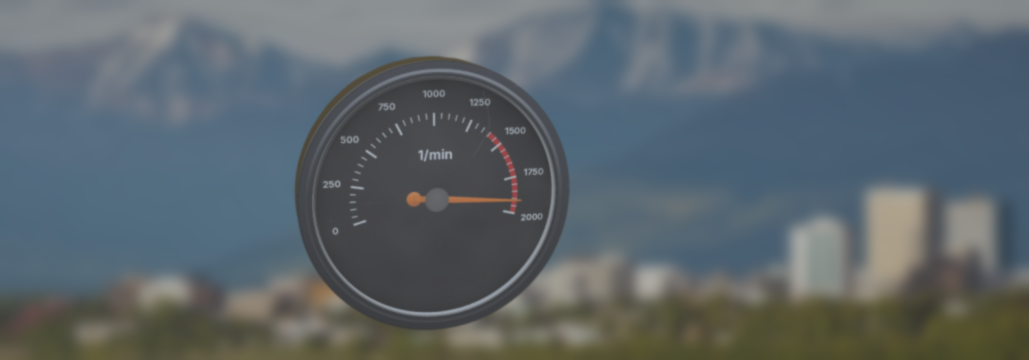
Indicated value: 1900 rpm
